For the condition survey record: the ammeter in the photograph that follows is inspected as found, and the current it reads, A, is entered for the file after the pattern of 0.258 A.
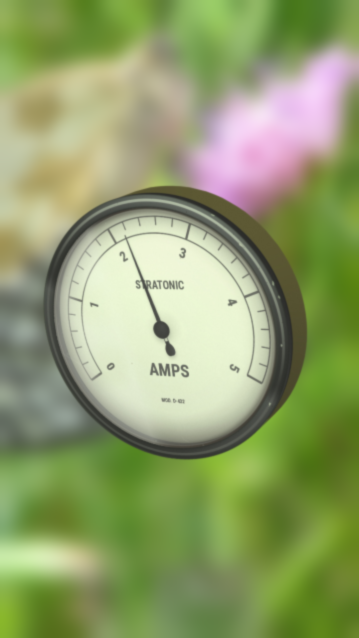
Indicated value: 2.2 A
